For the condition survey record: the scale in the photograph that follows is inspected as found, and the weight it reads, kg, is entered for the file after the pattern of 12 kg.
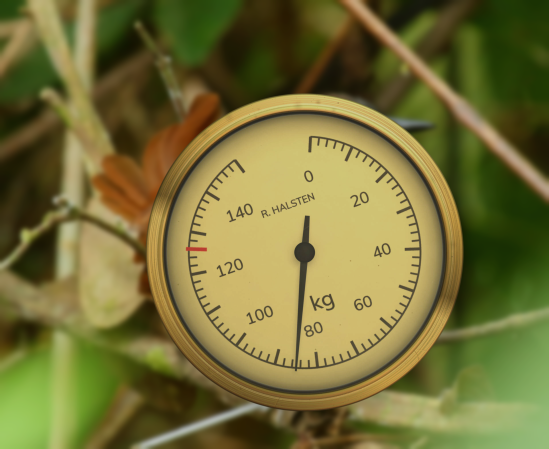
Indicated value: 85 kg
